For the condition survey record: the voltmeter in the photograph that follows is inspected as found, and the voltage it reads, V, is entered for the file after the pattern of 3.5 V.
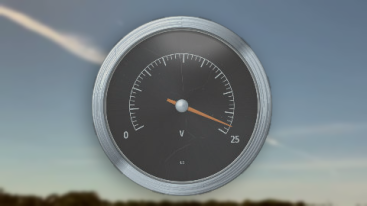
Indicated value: 24 V
